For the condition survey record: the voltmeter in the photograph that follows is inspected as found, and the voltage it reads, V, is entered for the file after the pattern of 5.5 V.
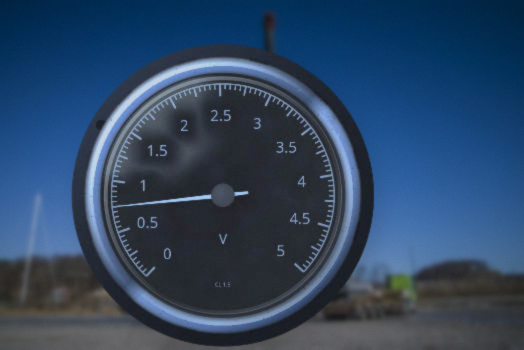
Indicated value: 0.75 V
